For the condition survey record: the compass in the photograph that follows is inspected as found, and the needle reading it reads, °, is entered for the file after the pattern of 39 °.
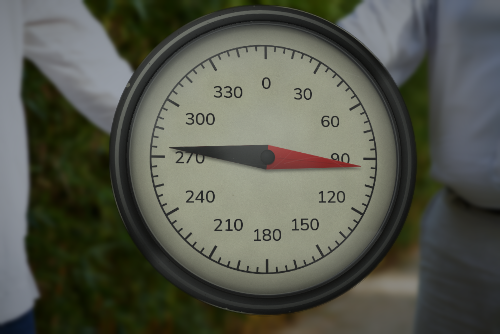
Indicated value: 95 °
